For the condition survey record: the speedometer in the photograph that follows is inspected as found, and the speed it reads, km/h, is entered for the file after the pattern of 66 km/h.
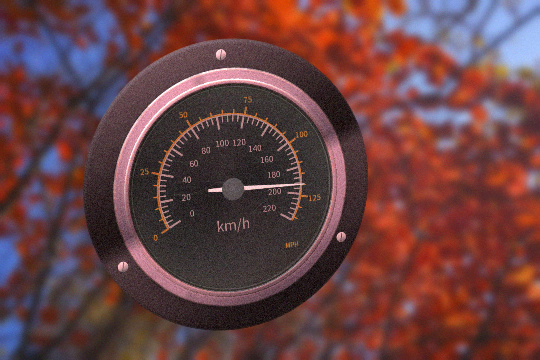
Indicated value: 192 km/h
